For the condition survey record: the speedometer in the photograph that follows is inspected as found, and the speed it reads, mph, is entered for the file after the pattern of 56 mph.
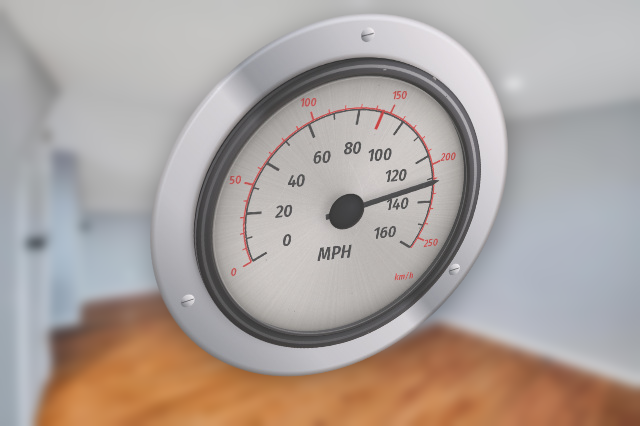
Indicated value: 130 mph
